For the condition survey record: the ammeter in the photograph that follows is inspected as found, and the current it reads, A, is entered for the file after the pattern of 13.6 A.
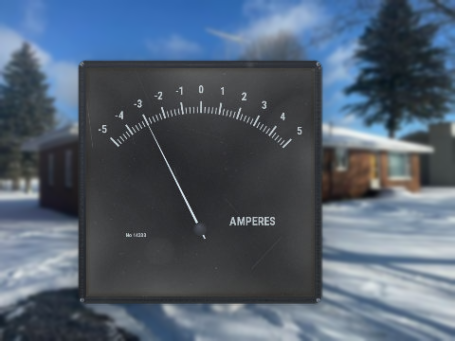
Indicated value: -3 A
